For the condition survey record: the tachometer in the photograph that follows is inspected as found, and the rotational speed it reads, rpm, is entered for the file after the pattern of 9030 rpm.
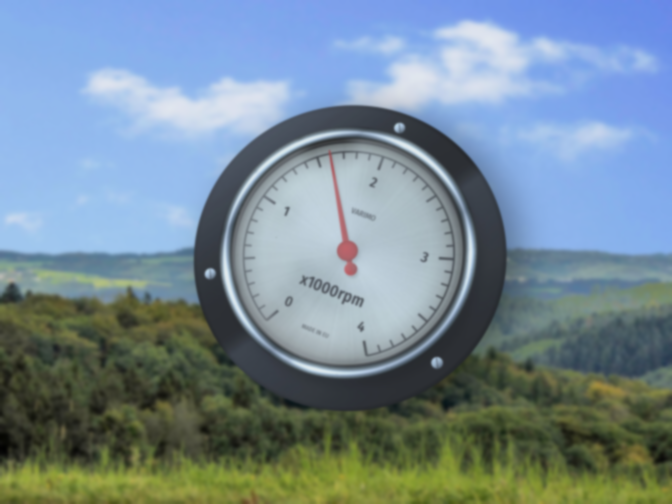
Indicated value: 1600 rpm
